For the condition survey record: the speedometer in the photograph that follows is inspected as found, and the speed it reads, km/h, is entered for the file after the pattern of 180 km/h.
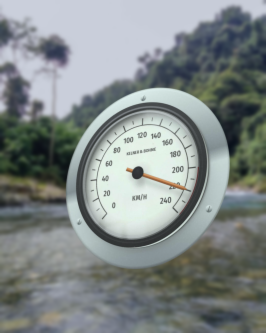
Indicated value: 220 km/h
